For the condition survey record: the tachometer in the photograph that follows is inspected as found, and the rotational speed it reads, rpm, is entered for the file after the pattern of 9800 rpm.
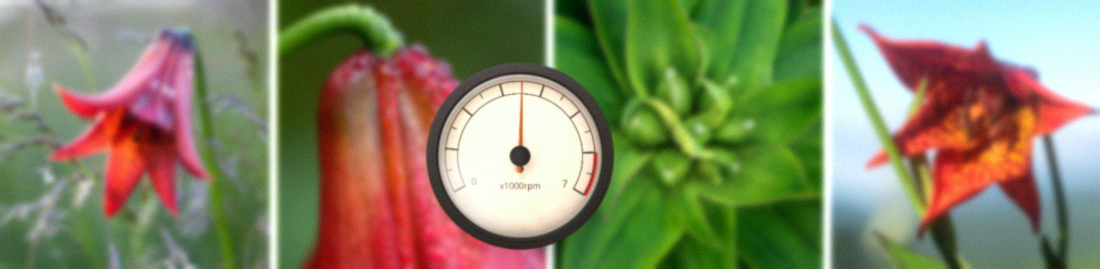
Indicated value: 3500 rpm
